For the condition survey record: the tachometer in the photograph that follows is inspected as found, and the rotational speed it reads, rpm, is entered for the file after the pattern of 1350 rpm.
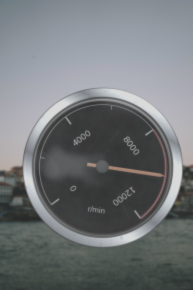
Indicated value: 10000 rpm
